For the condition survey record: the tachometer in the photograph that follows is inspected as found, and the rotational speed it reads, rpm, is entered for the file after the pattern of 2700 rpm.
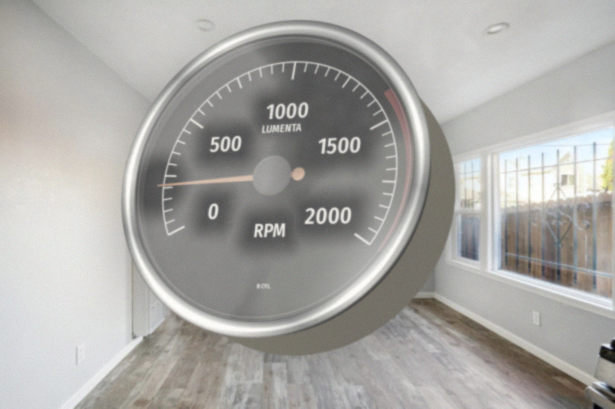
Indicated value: 200 rpm
